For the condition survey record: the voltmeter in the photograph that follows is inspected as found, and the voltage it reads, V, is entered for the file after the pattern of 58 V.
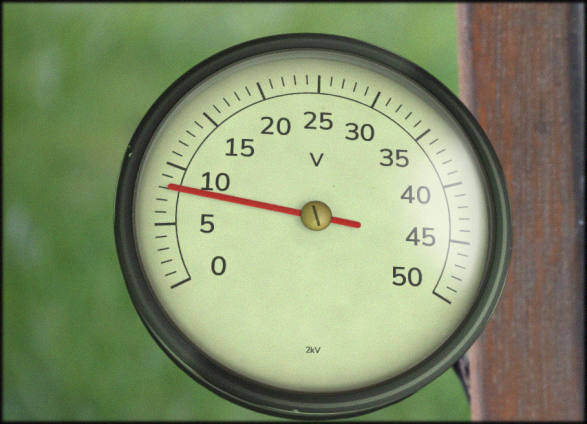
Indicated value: 8 V
